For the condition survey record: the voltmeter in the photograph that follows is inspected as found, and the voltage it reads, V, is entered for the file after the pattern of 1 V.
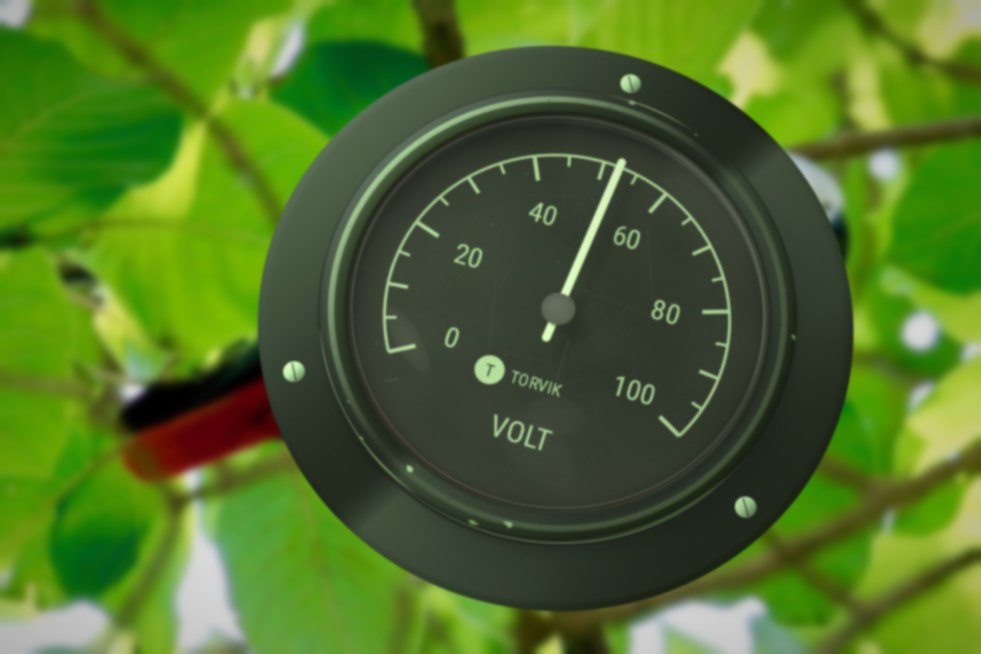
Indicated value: 52.5 V
